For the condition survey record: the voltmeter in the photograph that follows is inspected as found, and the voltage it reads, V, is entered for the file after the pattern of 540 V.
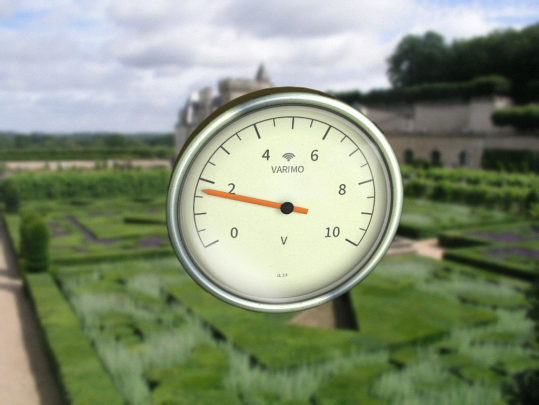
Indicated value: 1.75 V
